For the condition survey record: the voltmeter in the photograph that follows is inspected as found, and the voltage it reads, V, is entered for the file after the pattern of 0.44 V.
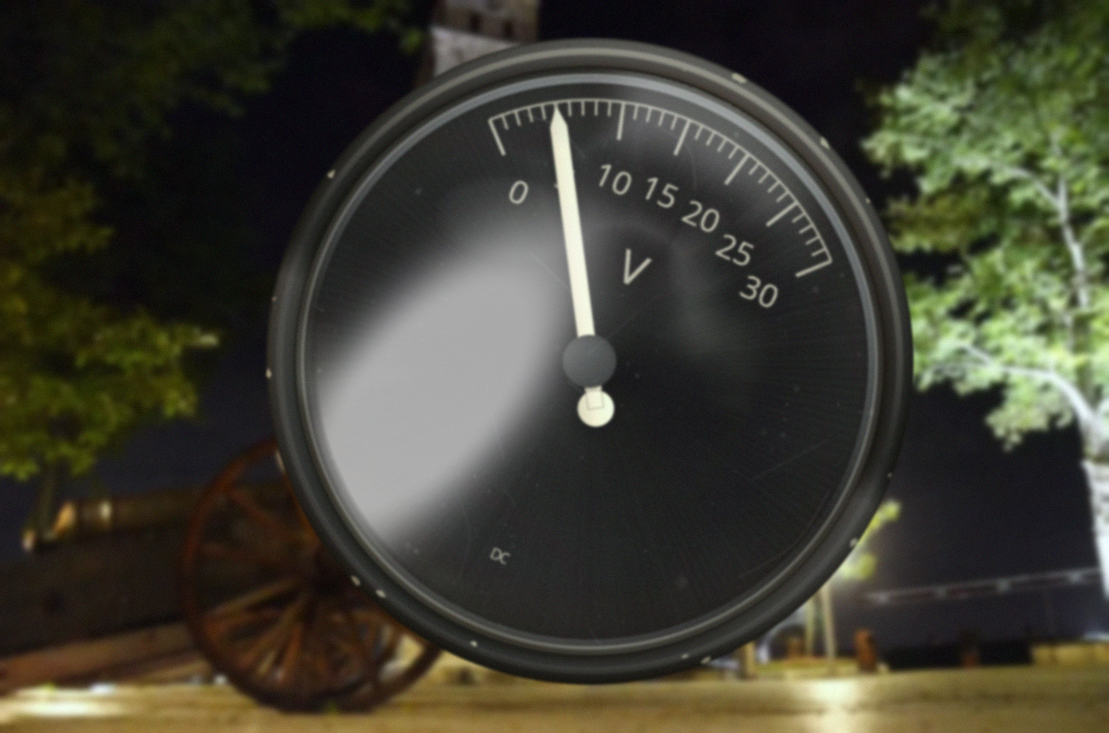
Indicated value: 5 V
